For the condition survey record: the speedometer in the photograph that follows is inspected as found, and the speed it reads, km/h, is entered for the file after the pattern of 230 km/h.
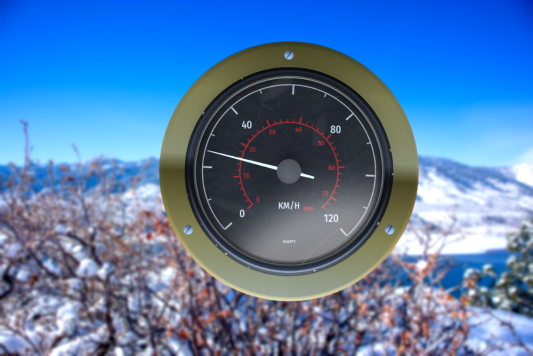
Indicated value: 25 km/h
